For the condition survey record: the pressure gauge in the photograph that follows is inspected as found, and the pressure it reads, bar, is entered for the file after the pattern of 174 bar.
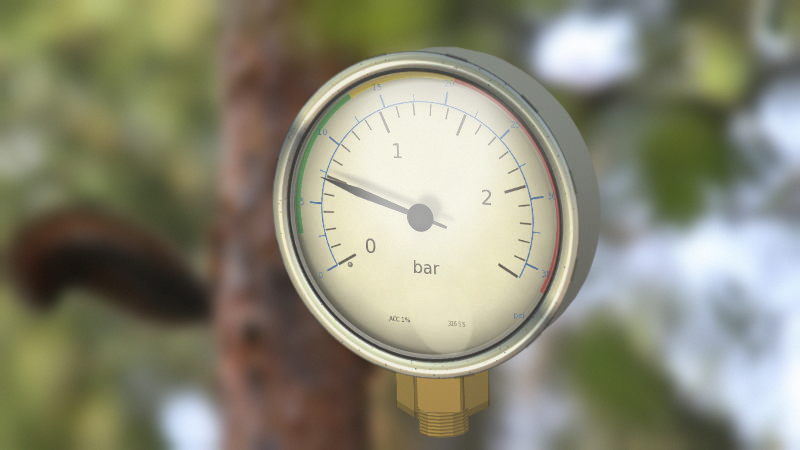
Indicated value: 0.5 bar
